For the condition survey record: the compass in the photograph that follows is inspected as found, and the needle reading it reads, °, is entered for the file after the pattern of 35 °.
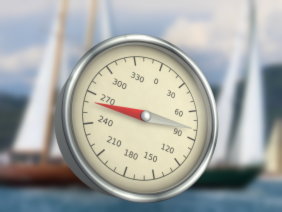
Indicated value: 260 °
